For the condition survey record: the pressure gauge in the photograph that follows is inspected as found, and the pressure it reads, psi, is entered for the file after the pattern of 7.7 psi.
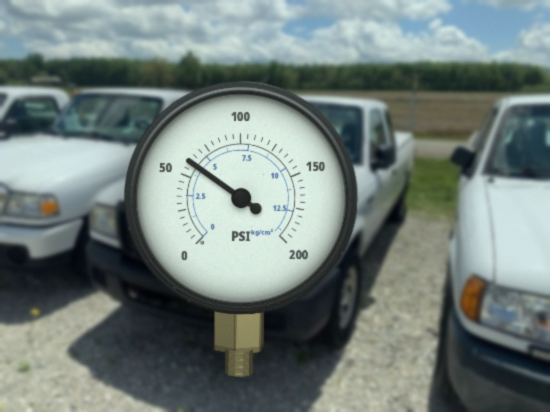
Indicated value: 60 psi
